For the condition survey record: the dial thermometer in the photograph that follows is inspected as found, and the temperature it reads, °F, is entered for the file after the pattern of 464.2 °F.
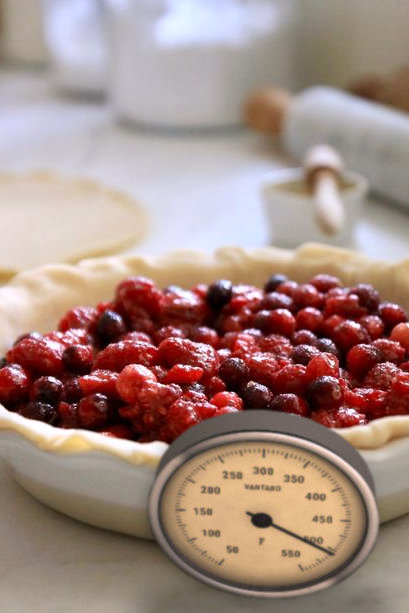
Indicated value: 500 °F
